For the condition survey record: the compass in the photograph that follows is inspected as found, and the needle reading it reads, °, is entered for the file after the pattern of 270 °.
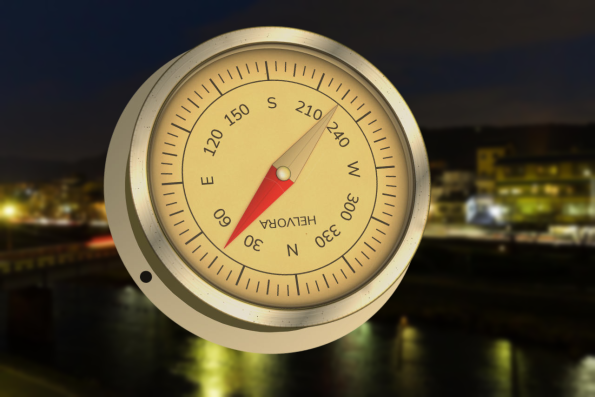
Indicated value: 45 °
